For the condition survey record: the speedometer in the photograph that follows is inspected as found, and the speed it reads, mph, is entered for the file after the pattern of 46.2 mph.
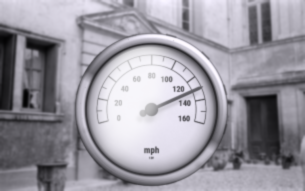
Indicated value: 130 mph
